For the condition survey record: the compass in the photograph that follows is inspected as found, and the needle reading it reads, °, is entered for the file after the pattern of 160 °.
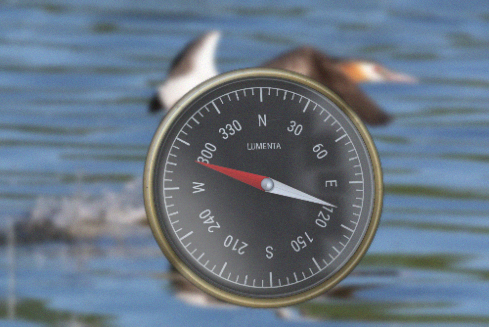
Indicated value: 290 °
